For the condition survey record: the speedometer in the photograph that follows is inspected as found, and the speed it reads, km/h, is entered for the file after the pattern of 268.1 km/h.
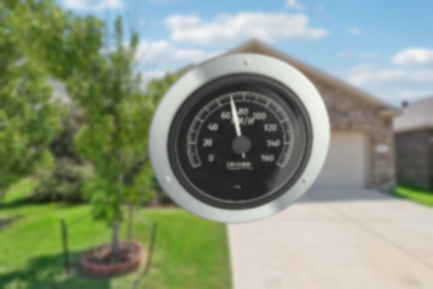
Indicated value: 70 km/h
